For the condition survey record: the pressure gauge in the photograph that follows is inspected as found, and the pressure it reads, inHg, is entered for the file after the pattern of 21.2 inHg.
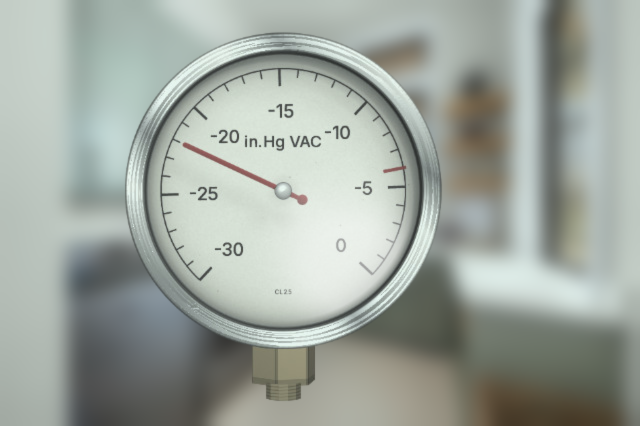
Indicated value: -22 inHg
